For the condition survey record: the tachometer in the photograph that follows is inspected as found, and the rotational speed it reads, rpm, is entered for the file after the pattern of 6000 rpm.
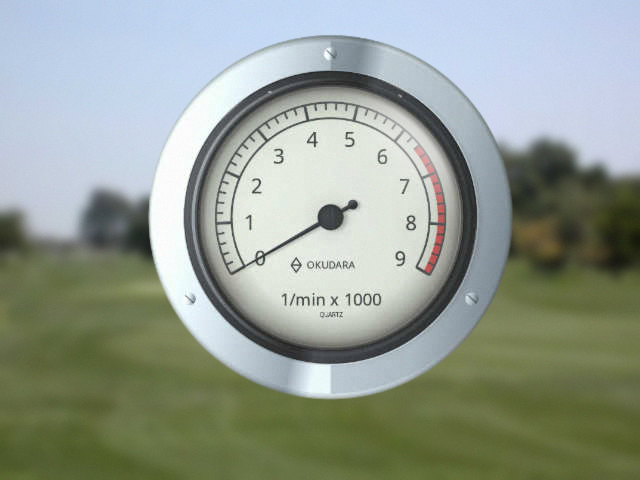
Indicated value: 0 rpm
